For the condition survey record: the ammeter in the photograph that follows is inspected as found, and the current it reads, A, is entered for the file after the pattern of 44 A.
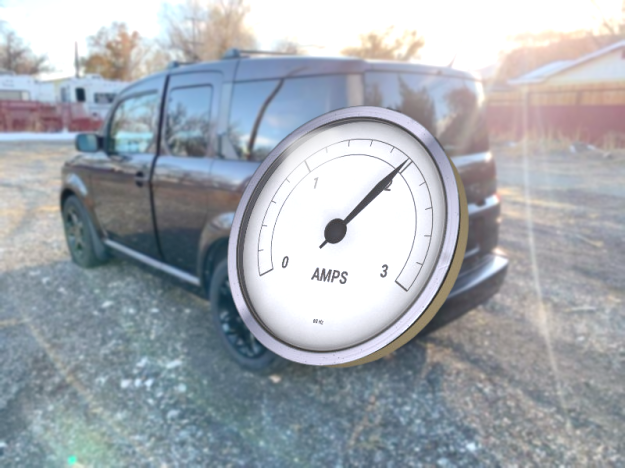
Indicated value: 2 A
